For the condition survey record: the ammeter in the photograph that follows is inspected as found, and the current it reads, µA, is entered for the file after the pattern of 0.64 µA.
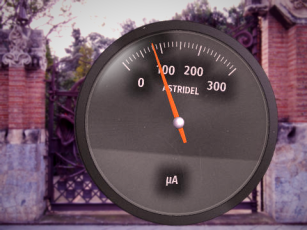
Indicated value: 80 µA
